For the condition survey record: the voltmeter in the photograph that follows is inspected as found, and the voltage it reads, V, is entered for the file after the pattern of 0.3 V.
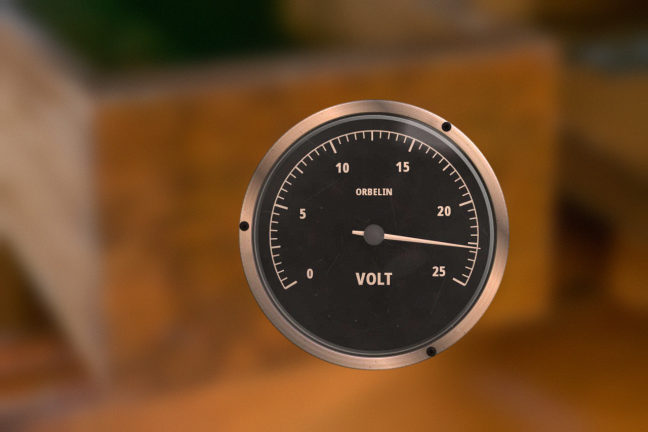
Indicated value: 22.75 V
